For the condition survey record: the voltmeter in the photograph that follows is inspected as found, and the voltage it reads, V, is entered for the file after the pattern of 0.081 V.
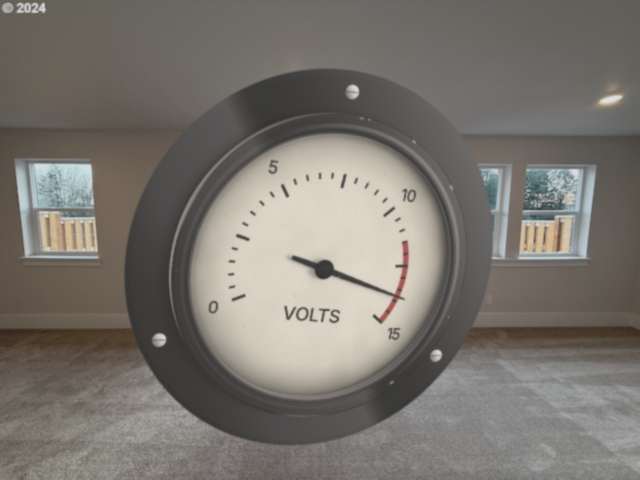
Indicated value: 13.75 V
